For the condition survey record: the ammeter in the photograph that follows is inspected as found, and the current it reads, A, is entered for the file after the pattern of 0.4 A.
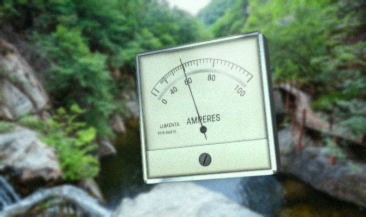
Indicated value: 60 A
